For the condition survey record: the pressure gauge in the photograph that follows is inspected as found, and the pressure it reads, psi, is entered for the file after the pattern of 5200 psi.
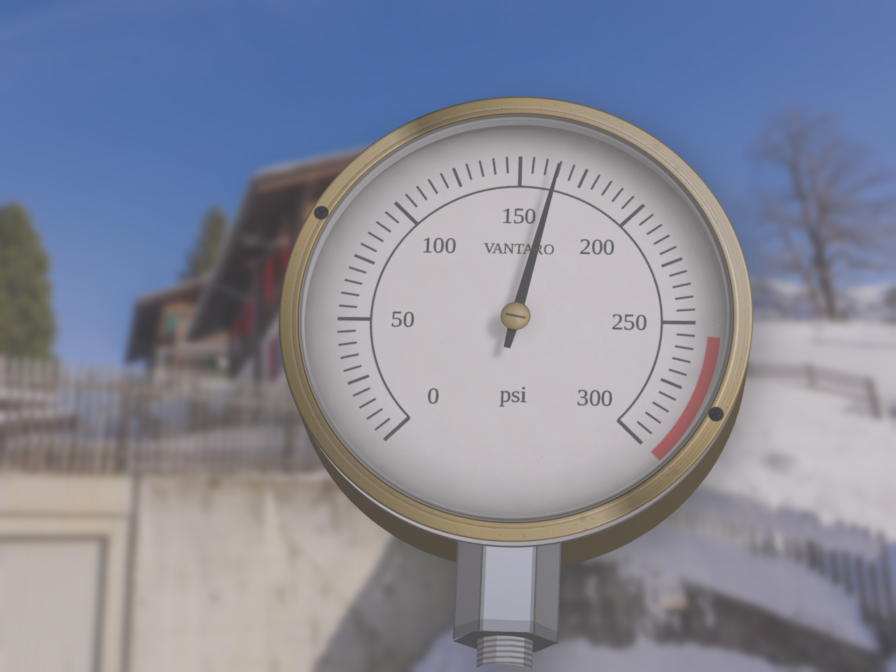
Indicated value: 165 psi
